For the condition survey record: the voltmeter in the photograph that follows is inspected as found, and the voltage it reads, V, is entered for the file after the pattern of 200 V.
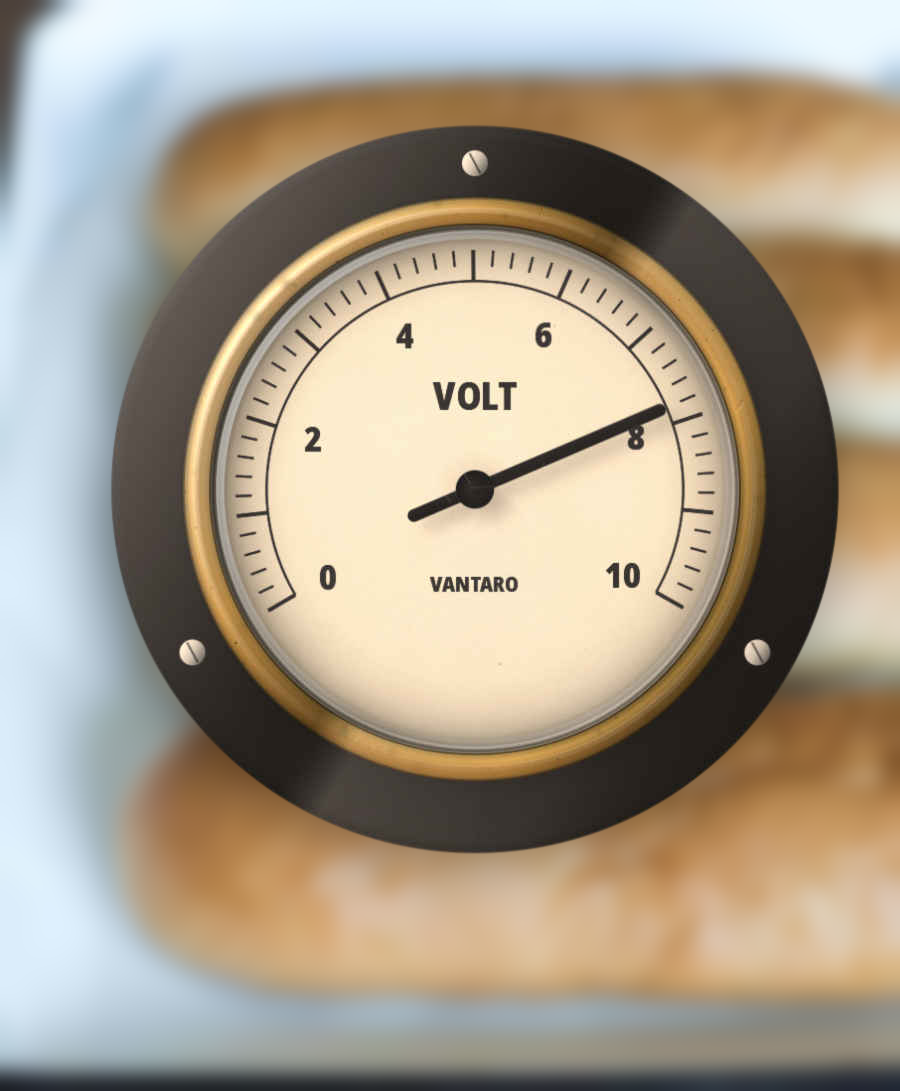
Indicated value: 7.8 V
